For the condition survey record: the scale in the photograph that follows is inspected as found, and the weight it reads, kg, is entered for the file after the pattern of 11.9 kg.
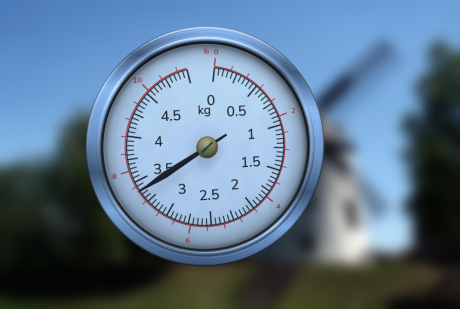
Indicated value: 3.4 kg
